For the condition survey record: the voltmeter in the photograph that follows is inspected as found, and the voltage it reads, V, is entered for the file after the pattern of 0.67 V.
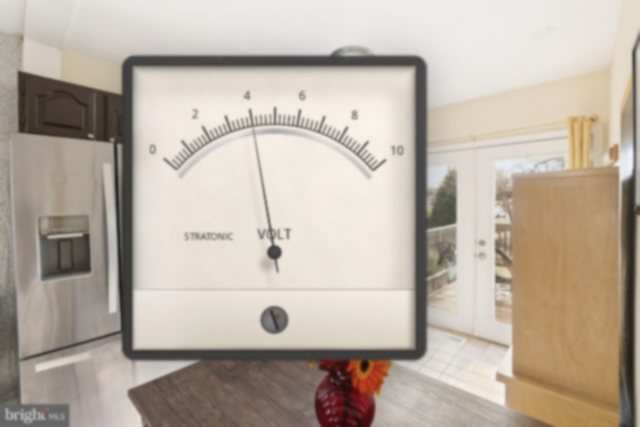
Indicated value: 4 V
